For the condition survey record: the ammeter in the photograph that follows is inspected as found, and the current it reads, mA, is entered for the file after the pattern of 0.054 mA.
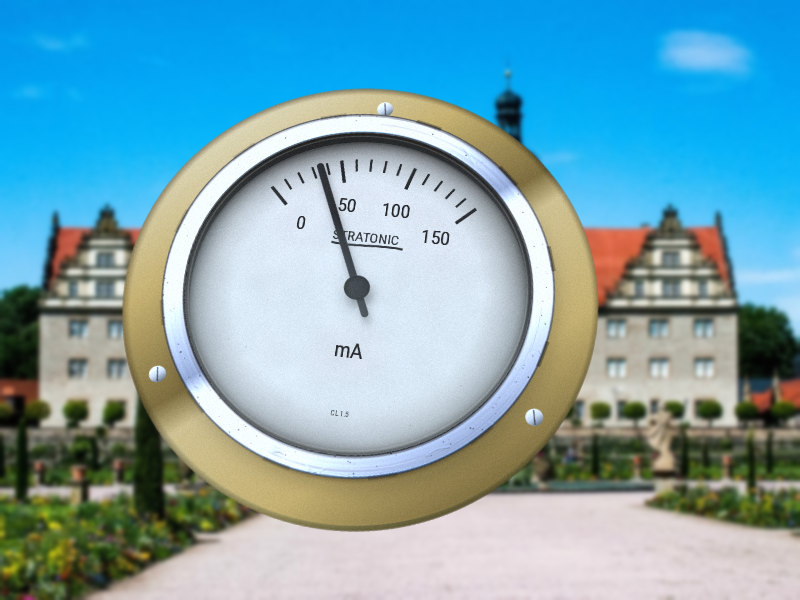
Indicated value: 35 mA
